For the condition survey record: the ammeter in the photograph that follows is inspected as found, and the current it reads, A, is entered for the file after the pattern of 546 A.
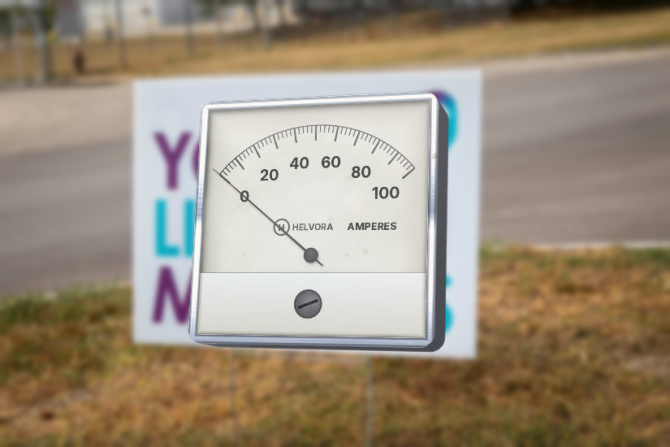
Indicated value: 0 A
